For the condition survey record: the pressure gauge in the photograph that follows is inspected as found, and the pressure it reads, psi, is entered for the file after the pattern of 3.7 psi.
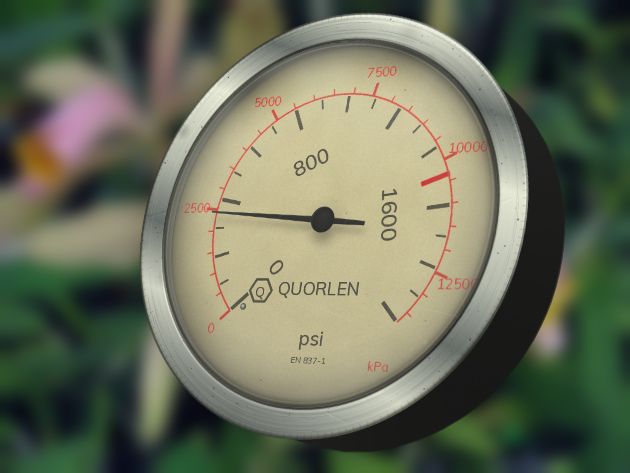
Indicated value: 350 psi
